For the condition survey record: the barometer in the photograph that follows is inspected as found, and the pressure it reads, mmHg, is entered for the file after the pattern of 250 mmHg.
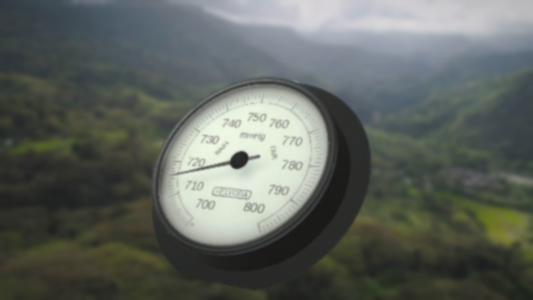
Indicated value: 715 mmHg
